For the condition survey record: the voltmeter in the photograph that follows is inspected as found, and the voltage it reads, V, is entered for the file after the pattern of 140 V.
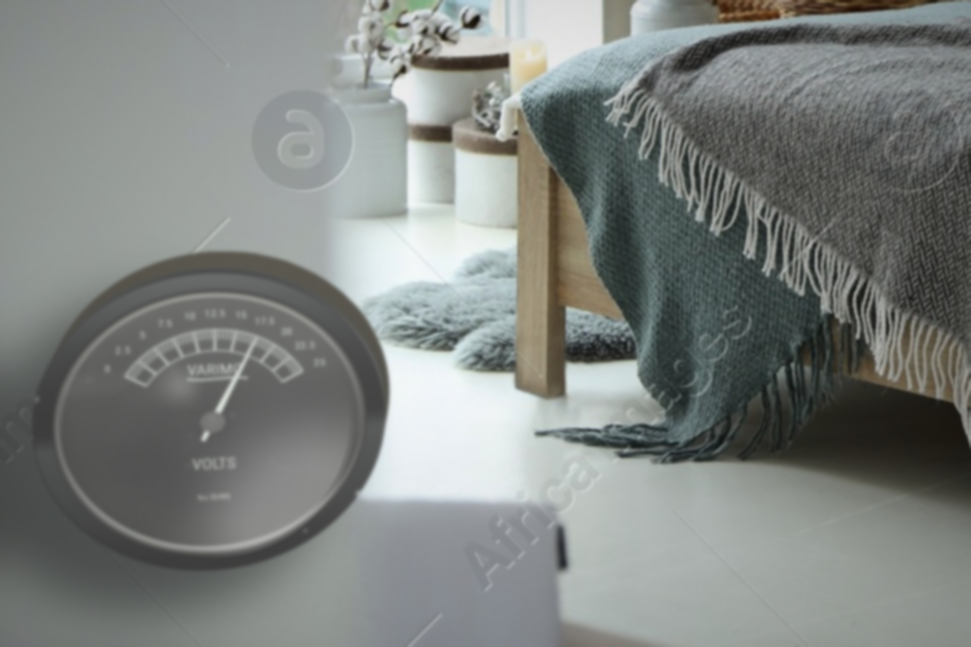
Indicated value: 17.5 V
